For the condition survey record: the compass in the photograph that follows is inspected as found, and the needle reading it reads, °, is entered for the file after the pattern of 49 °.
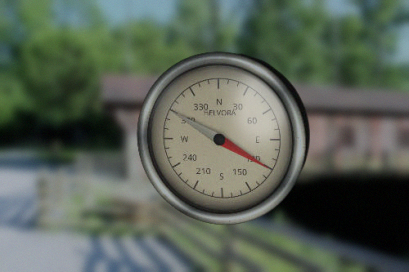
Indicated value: 120 °
